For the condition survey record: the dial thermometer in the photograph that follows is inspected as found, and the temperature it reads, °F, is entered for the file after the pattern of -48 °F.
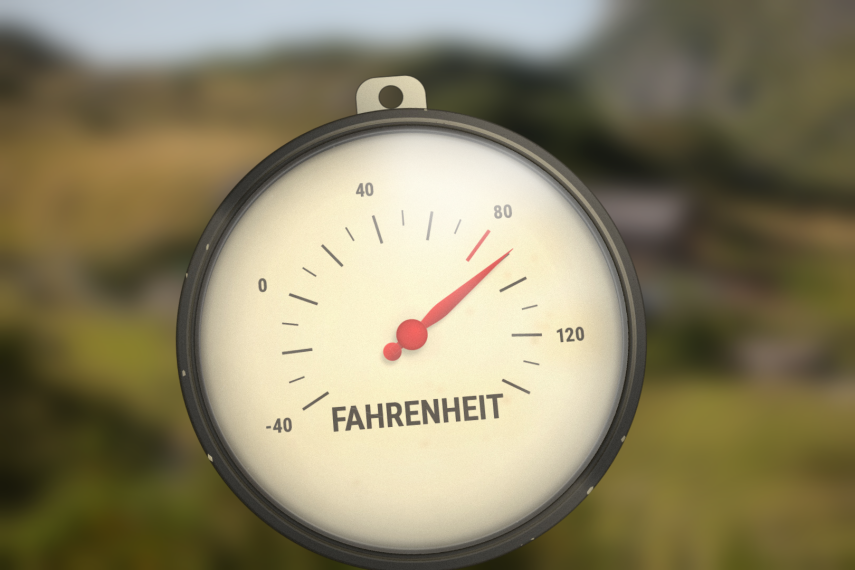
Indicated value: 90 °F
